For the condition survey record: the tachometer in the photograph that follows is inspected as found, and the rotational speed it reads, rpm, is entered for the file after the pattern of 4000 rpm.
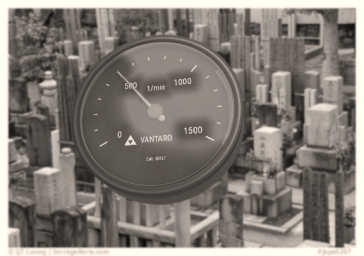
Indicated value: 500 rpm
